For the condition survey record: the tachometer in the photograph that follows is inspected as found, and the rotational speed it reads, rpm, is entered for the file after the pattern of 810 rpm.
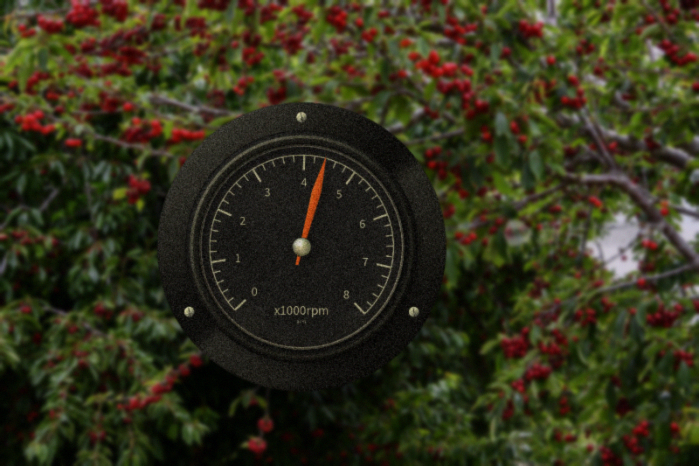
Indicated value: 4400 rpm
